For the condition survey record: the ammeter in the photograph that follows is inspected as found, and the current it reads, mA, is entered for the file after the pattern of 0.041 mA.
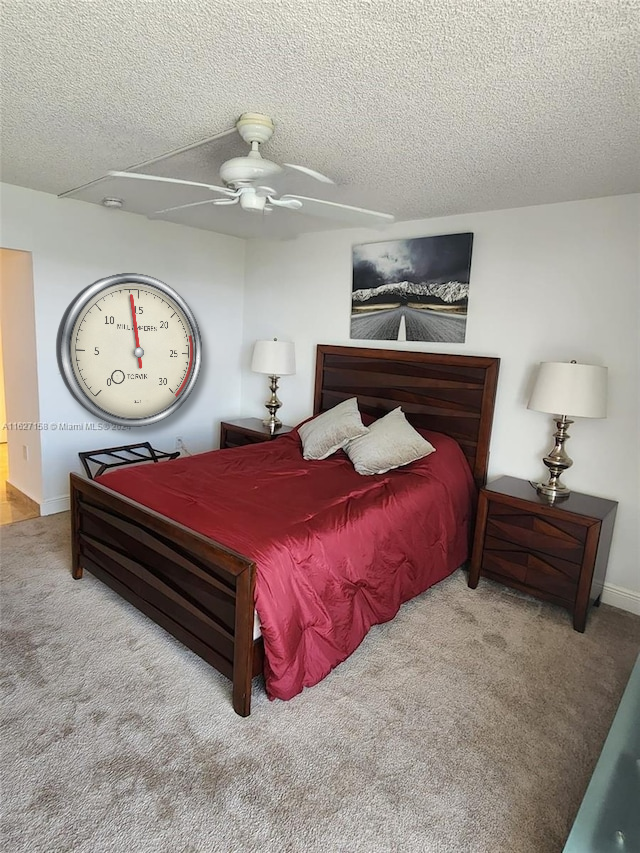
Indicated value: 14 mA
